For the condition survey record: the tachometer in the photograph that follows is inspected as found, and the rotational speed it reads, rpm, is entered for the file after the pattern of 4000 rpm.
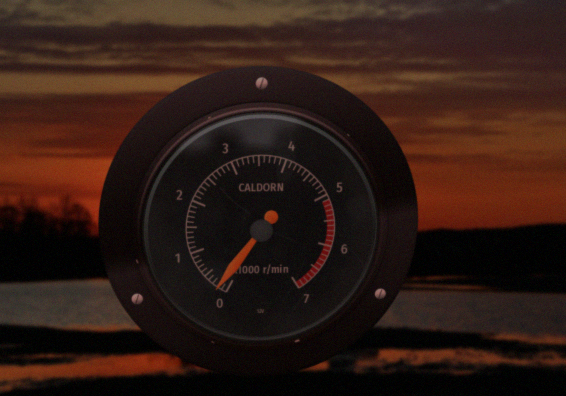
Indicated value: 200 rpm
